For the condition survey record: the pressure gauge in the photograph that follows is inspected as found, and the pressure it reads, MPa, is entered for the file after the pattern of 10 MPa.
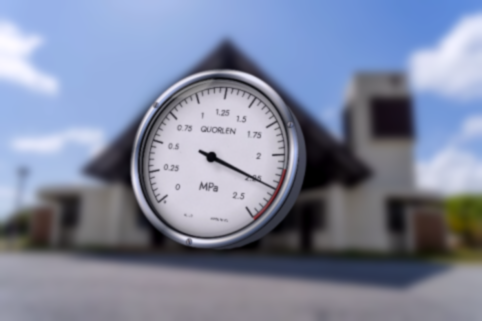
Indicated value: 2.25 MPa
